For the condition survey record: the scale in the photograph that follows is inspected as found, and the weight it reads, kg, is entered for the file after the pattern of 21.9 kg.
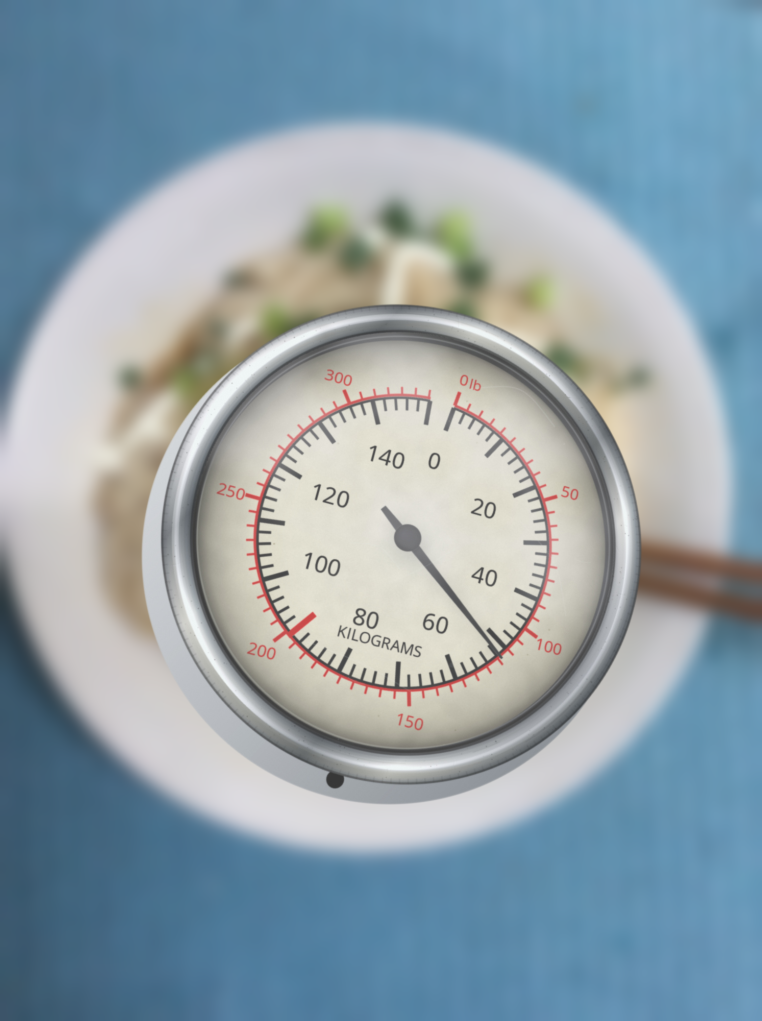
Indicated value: 52 kg
